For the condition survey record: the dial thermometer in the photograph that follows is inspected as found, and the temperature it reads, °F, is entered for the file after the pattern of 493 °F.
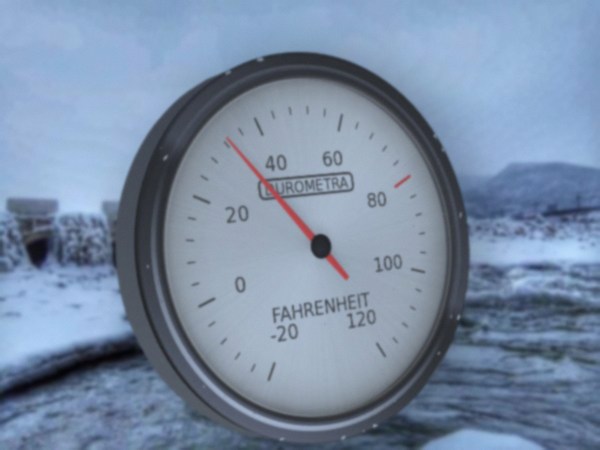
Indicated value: 32 °F
